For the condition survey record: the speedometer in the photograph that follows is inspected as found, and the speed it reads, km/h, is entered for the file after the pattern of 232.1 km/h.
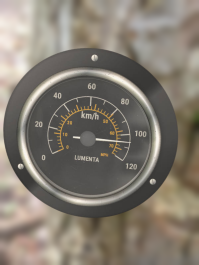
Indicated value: 105 km/h
